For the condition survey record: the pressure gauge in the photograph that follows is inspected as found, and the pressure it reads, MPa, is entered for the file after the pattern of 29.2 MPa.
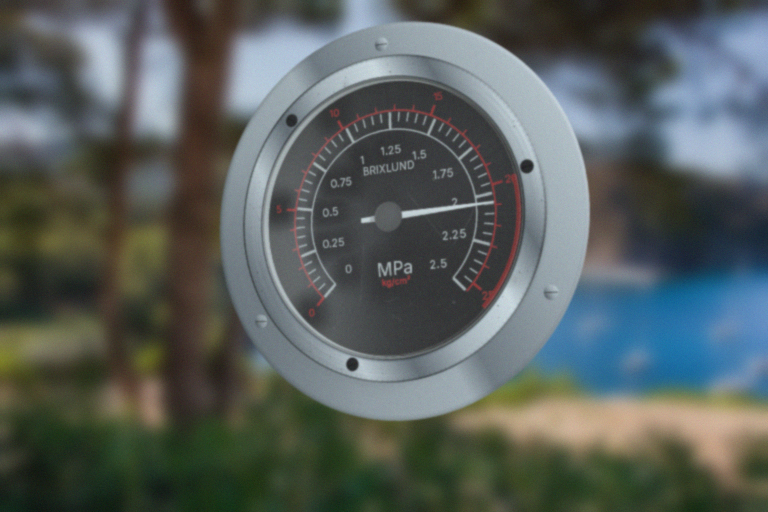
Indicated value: 2.05 MPa
